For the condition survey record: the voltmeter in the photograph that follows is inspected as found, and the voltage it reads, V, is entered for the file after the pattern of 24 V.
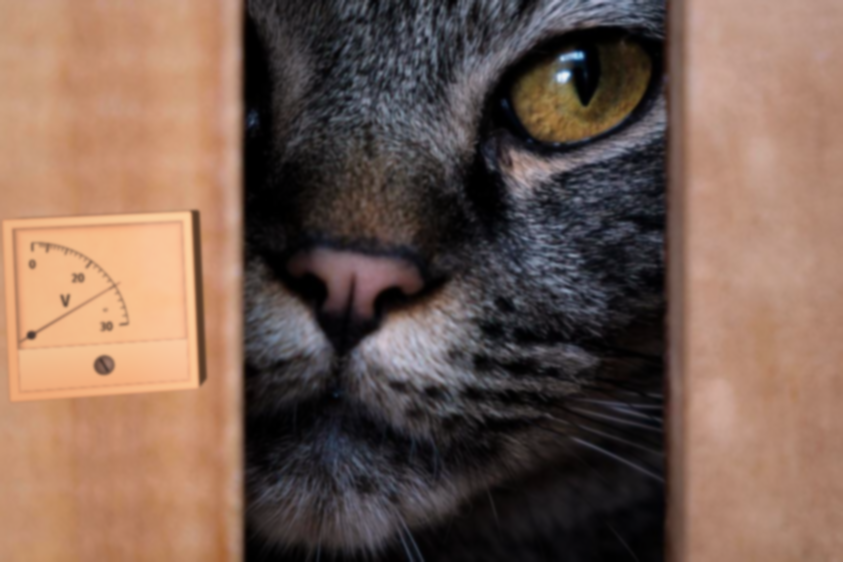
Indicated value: 25 V
